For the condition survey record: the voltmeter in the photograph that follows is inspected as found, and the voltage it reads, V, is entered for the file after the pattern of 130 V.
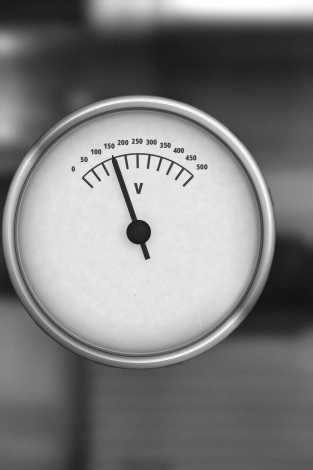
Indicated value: 150 V
